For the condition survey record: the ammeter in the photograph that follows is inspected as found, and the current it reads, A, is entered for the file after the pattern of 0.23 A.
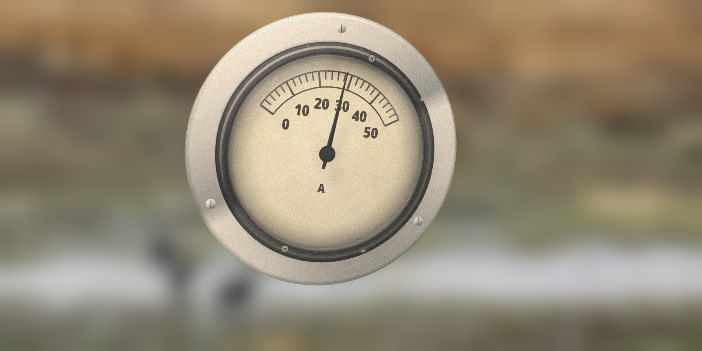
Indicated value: 28 A
